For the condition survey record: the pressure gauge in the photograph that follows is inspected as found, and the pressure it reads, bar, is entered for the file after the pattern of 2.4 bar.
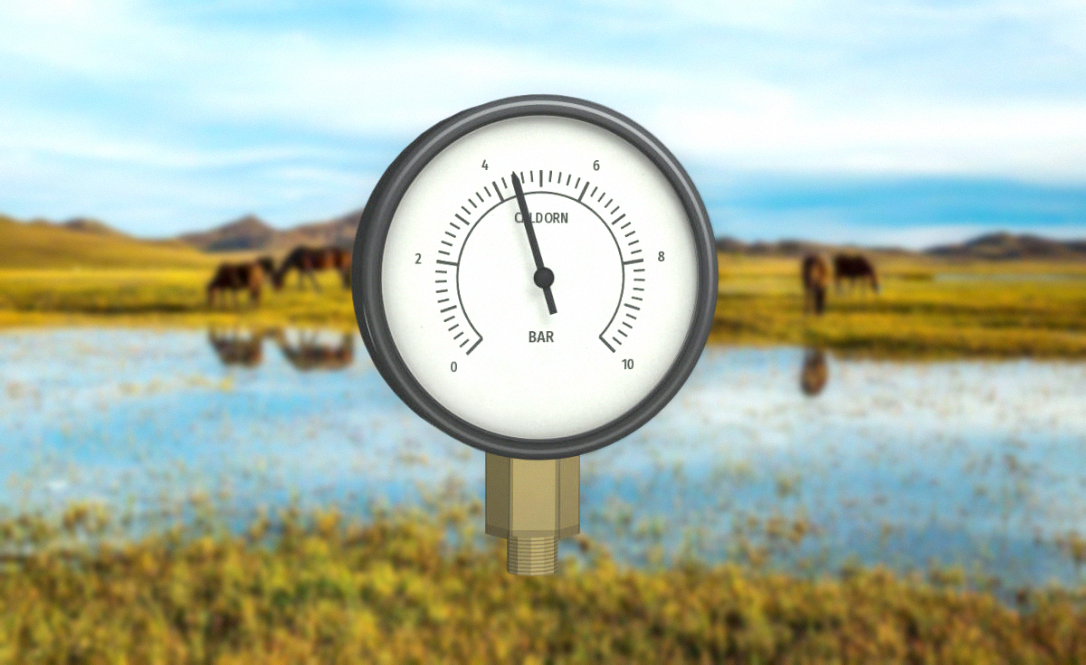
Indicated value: 4.4 bar
